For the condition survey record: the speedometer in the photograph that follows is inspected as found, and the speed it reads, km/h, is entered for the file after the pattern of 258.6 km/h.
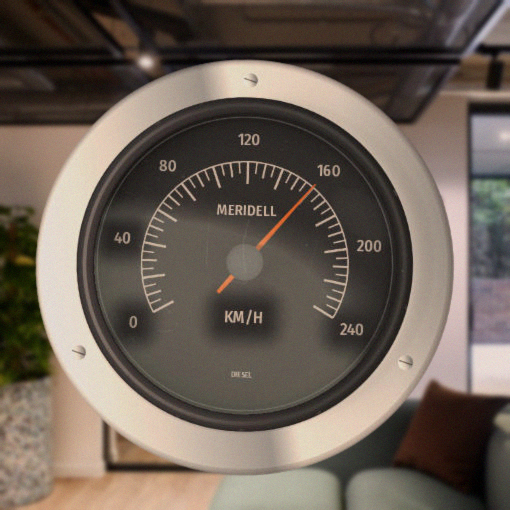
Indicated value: 160 km/h
